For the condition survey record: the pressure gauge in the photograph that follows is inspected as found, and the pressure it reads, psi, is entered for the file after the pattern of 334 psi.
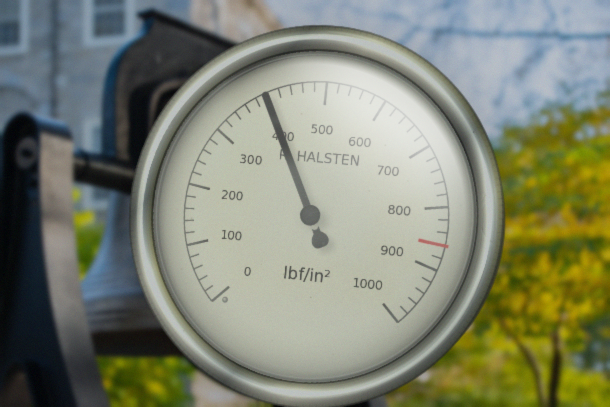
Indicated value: 400 psi
